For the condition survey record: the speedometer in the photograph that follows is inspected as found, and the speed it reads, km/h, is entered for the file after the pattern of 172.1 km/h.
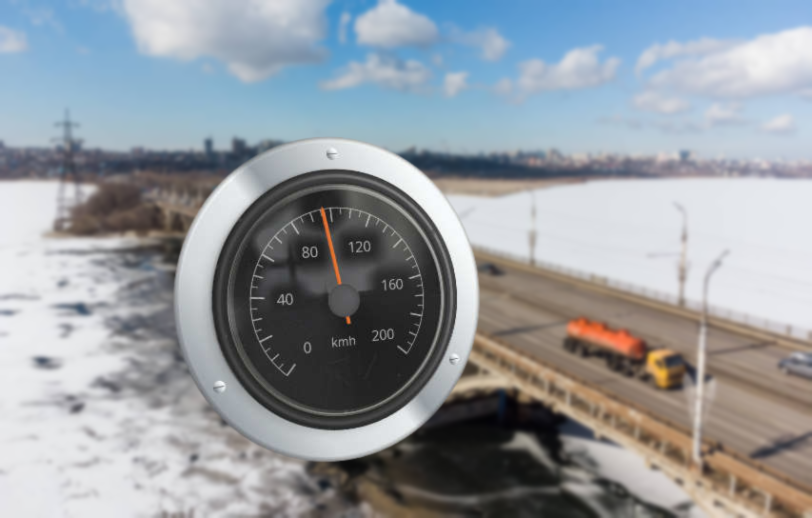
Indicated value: 95 km/h
